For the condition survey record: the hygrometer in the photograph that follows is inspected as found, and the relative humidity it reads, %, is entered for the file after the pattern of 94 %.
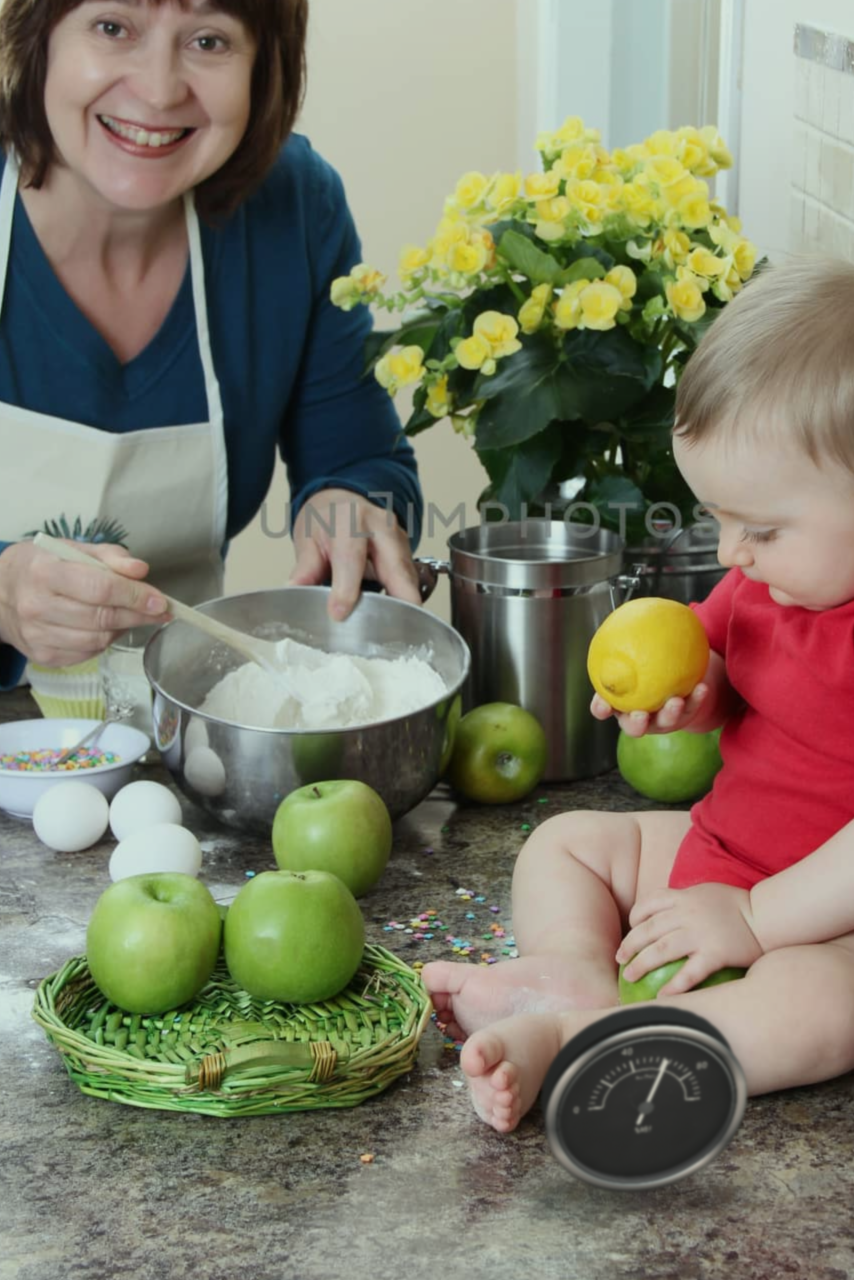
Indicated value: 60 %
